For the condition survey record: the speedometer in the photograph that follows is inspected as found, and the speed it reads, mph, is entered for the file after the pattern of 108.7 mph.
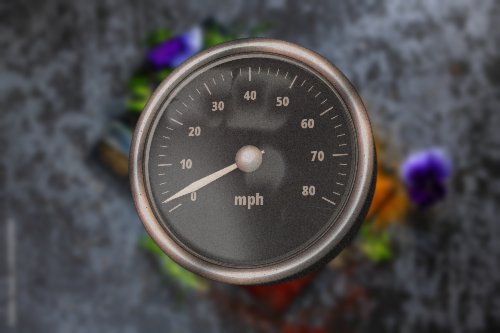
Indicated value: 2 mph
